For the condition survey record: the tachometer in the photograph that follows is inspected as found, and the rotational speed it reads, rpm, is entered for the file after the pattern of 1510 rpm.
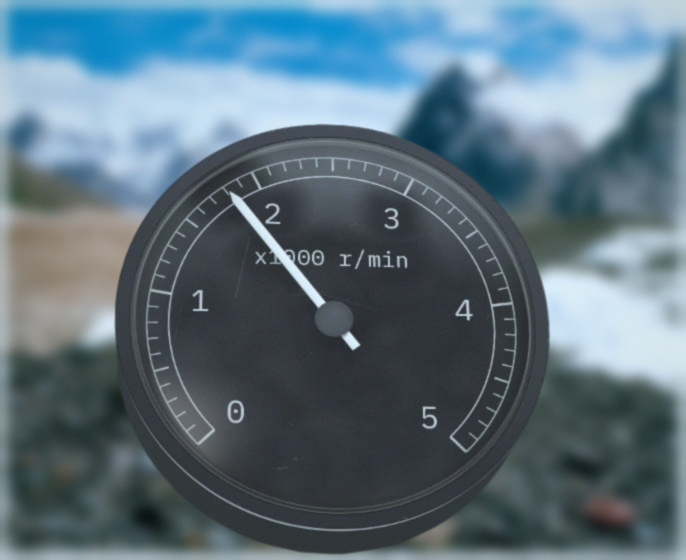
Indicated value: 1800 rpm
